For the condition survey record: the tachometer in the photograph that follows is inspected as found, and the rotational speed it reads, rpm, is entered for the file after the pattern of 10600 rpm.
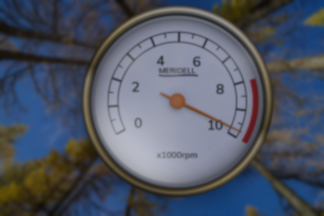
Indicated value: 9750 rpm
